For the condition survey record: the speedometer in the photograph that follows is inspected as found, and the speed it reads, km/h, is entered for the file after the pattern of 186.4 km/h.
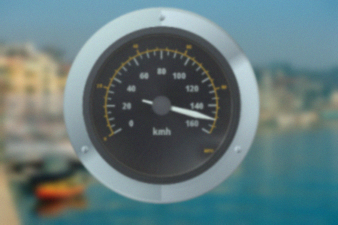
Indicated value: 150 km/h
